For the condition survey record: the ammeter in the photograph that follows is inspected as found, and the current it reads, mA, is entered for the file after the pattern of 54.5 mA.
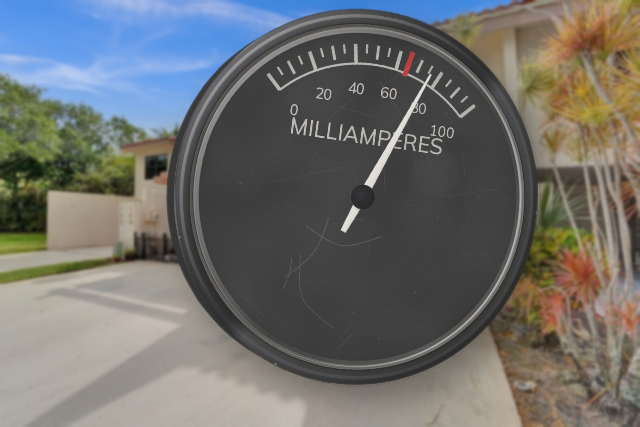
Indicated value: 75 mA
